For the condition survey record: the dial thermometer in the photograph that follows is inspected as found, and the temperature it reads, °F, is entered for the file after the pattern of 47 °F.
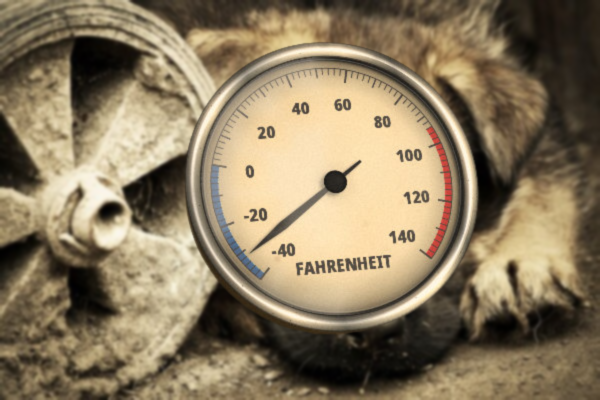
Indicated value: -32 °F
